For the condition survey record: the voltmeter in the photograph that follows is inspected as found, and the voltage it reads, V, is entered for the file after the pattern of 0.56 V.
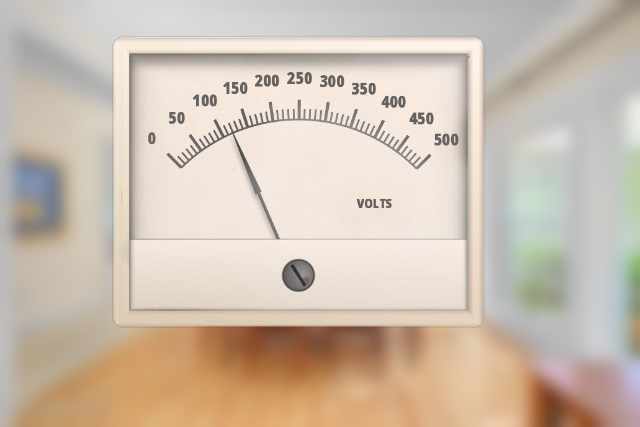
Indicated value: 120 V
